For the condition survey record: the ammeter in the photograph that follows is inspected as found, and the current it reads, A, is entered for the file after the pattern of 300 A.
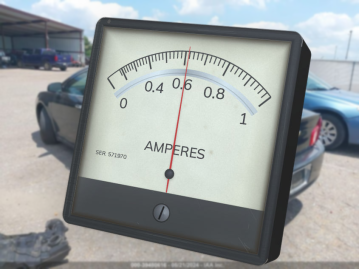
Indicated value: 0.62 A
